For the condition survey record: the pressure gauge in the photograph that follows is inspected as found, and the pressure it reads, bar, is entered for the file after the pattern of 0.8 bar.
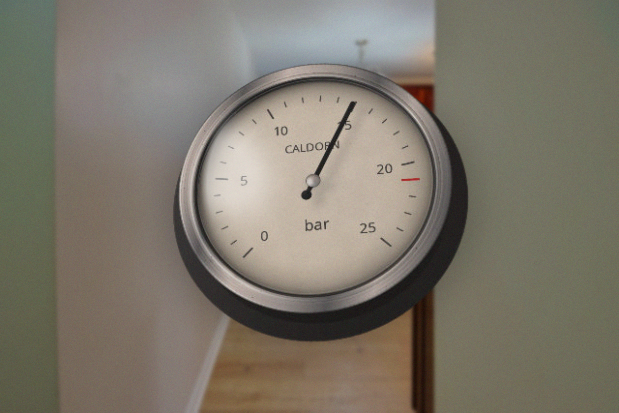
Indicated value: 15 bar
